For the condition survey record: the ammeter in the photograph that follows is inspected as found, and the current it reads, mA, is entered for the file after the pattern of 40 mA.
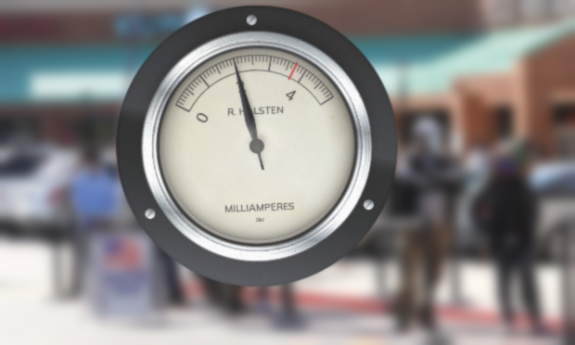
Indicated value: 2 mA
